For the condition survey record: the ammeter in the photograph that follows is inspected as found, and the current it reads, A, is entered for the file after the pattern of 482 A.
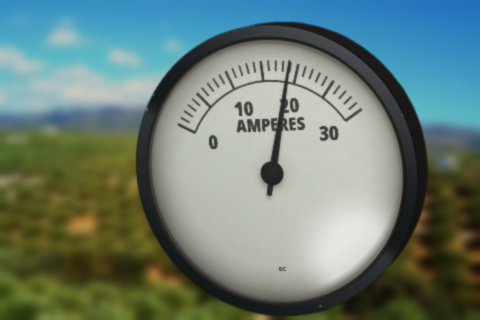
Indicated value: 19 A
